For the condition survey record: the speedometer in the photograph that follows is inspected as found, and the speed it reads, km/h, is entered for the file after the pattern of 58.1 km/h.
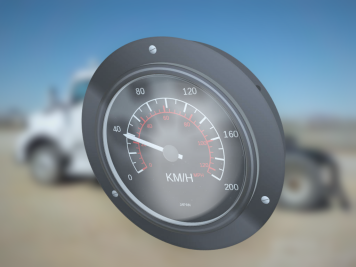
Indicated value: 40 km/h
